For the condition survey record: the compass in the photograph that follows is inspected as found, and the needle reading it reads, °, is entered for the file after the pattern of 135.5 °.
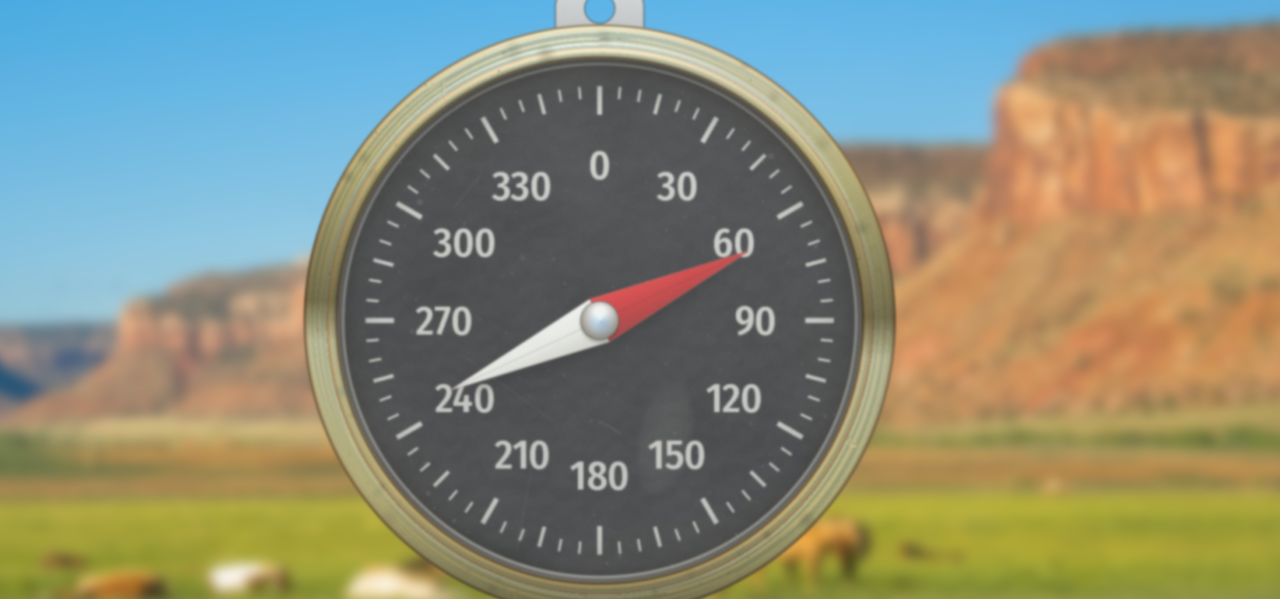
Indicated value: 65 °
